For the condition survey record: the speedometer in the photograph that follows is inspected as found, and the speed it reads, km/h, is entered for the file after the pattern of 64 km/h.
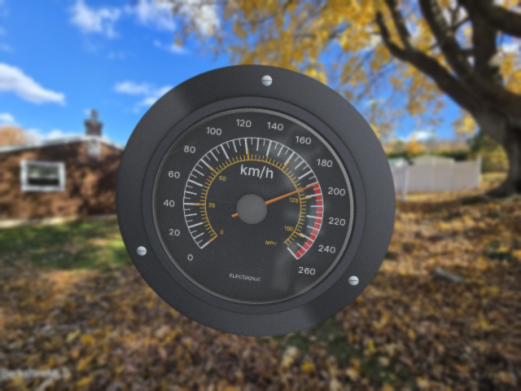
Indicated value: 190 km/h
